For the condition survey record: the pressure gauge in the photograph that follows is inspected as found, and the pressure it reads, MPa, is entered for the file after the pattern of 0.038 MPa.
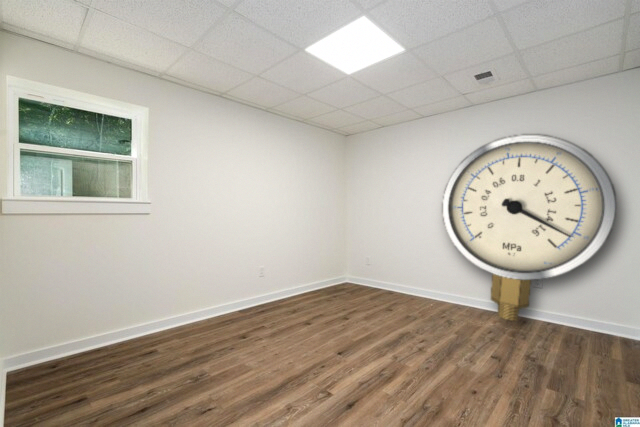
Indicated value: 1.5 MPa
